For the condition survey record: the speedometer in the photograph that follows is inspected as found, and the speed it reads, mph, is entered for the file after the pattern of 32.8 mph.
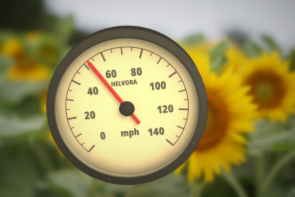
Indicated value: 52.5 mph
